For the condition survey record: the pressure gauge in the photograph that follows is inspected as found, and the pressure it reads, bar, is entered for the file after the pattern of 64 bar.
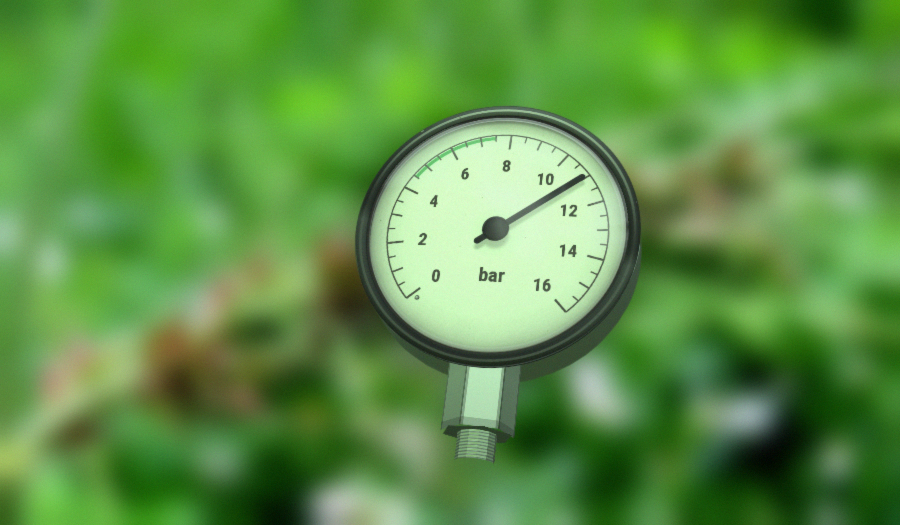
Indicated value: 11 bar
